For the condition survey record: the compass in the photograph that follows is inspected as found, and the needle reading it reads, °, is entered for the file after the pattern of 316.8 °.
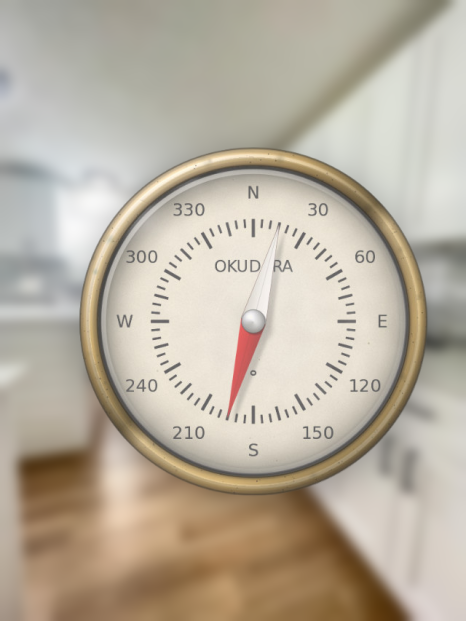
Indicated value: 195 °
